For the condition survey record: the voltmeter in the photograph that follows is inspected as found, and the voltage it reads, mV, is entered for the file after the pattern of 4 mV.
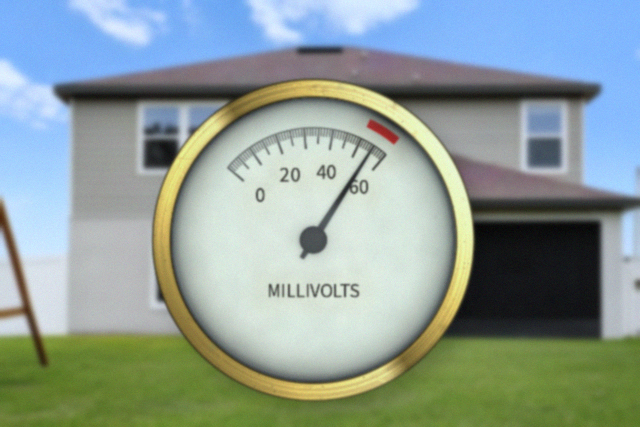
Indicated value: 55 mV
